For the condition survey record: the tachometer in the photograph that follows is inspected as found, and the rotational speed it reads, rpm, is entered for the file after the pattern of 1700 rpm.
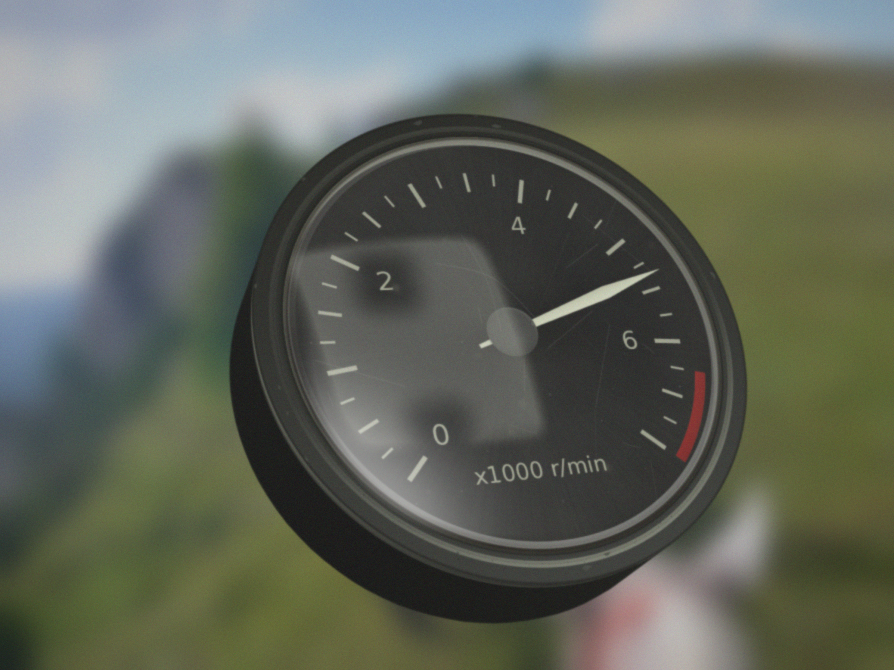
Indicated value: 5375 rpm
